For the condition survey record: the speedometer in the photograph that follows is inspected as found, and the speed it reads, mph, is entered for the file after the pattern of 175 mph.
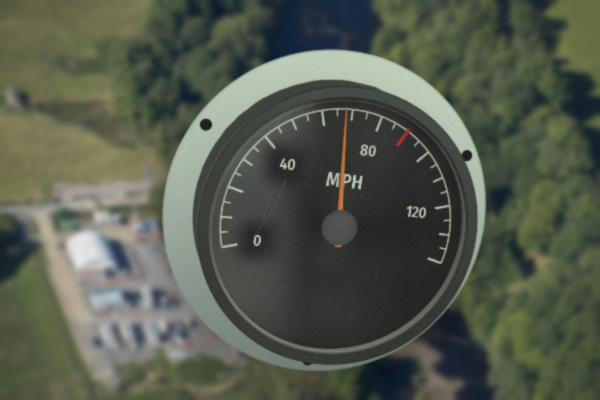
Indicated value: 67.5 mph
